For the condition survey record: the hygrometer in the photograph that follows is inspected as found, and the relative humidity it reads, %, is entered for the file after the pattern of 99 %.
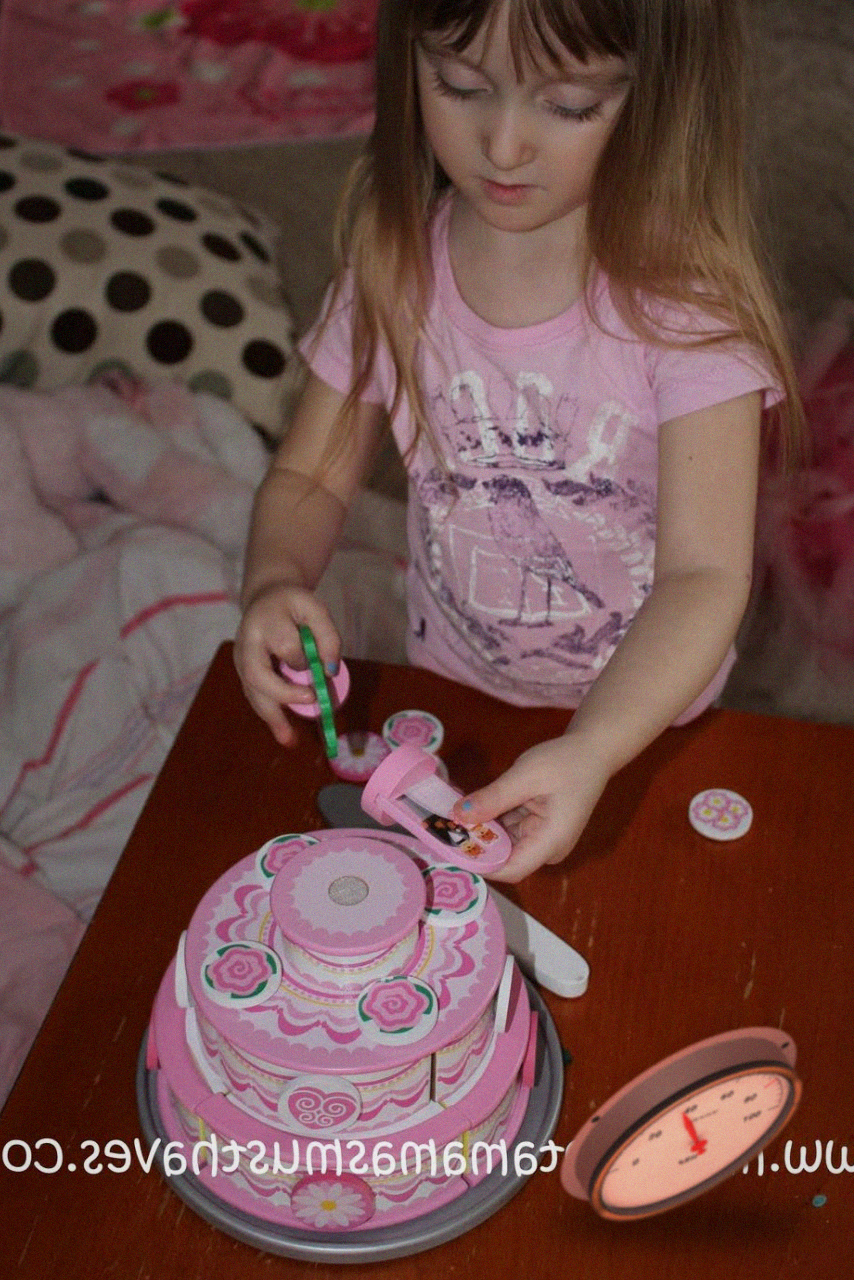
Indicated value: 36 %
